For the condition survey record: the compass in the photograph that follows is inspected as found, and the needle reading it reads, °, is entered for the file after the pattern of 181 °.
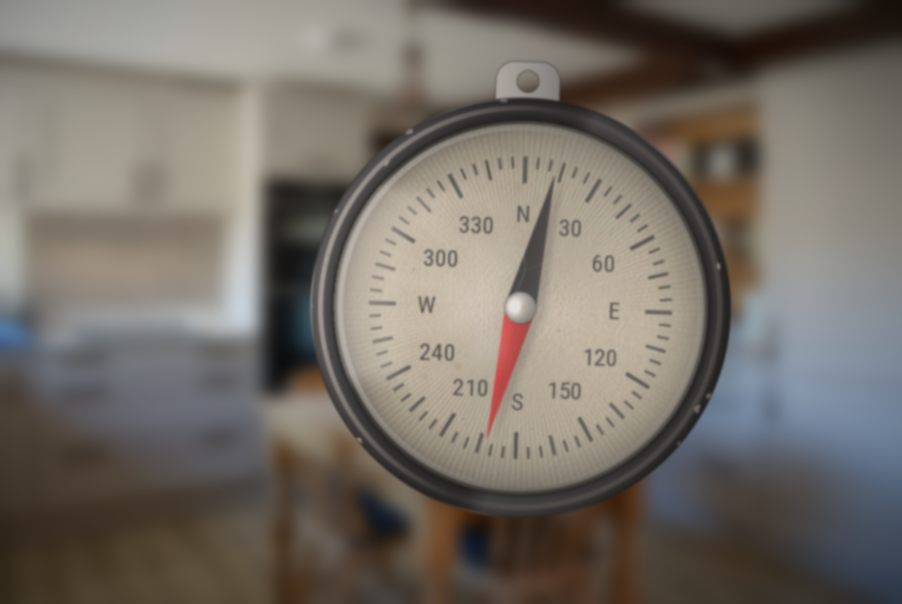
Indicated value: 192.5 °
